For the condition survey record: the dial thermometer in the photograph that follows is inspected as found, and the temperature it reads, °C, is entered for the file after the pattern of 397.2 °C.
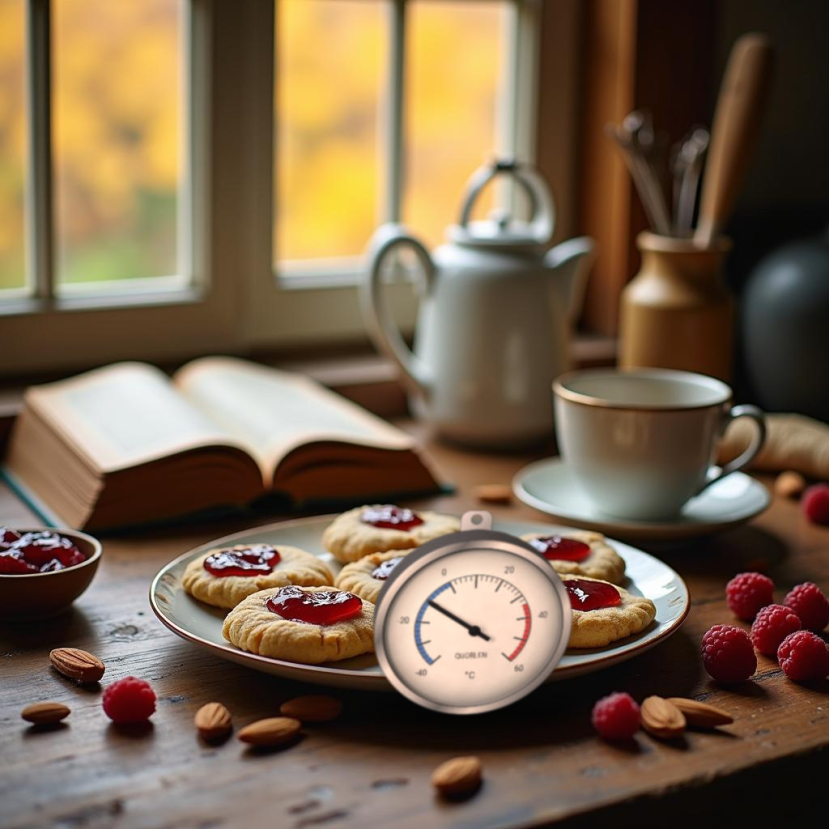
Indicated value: -10 °C
